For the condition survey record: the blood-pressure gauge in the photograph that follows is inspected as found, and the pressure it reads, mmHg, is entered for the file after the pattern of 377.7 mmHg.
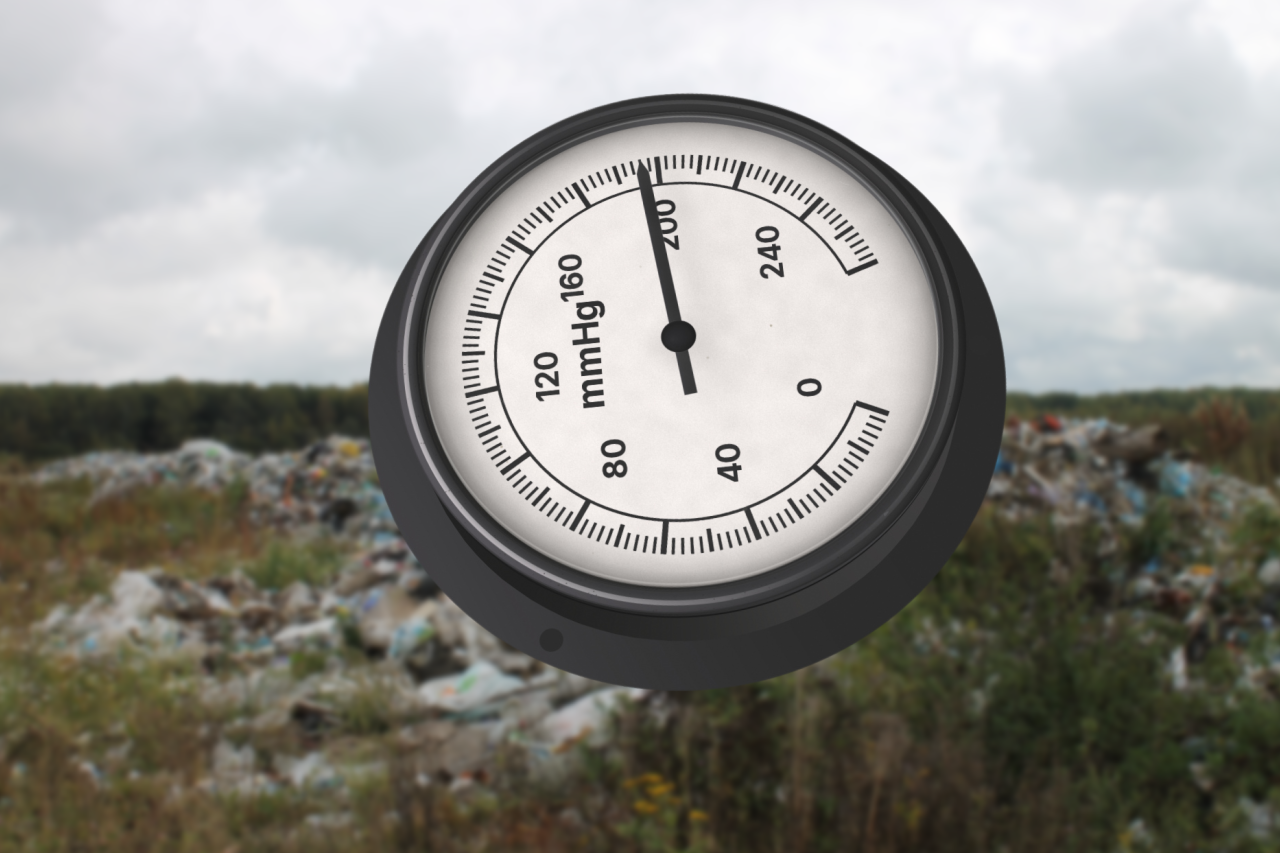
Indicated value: 196 mmHg
